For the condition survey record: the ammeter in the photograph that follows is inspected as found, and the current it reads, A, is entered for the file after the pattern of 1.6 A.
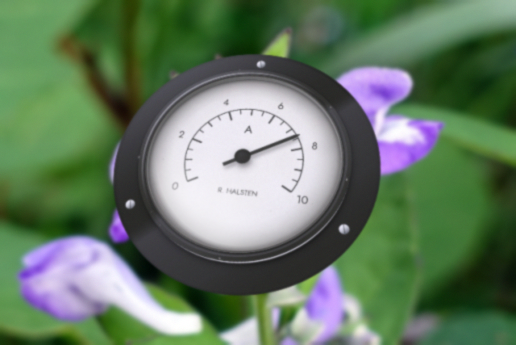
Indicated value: 7.5 A
